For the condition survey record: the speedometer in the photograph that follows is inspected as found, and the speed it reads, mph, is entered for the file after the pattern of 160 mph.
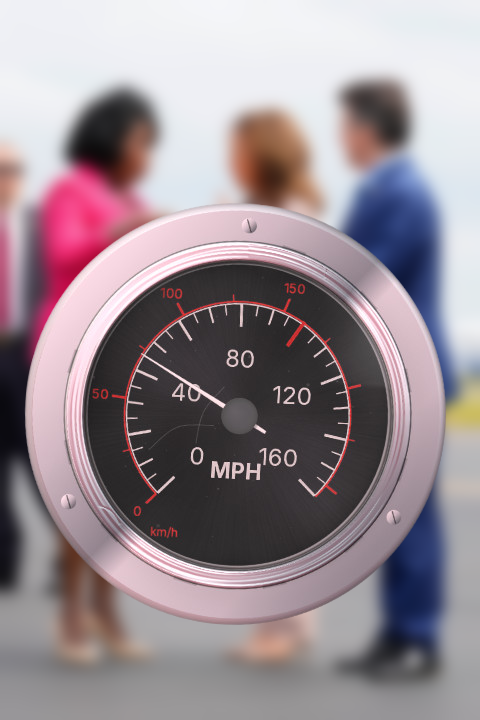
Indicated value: 45 mph
